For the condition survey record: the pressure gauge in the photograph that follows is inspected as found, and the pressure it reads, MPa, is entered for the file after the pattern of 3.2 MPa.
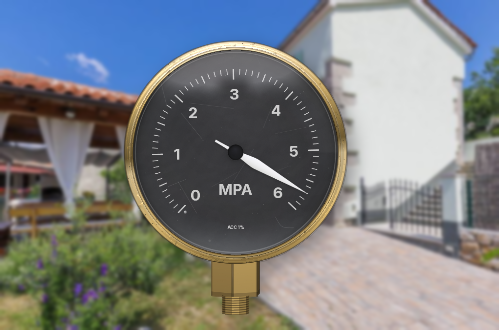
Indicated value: 5.7 MPa
